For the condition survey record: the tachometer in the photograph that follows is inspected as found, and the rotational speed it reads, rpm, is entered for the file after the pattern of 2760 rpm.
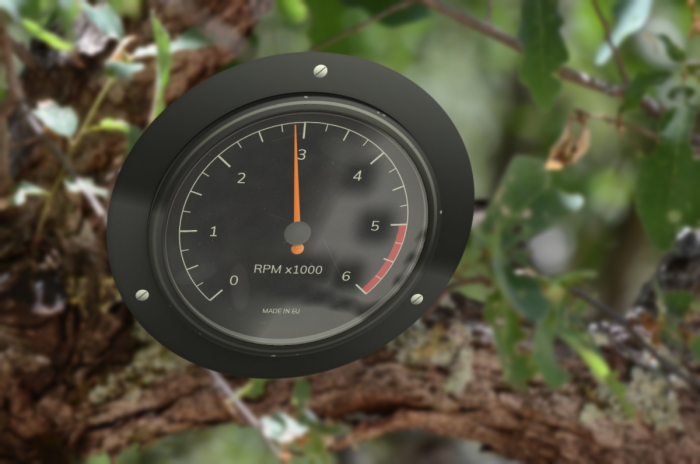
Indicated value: 2875 rpm
